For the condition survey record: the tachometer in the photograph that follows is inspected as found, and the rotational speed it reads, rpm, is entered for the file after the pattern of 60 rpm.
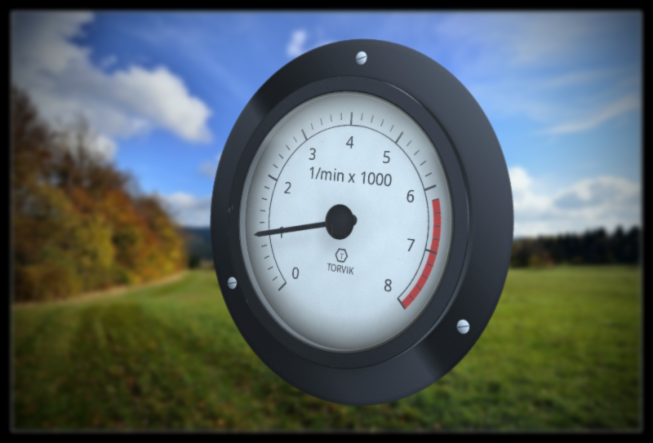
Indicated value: 1000 rpm
